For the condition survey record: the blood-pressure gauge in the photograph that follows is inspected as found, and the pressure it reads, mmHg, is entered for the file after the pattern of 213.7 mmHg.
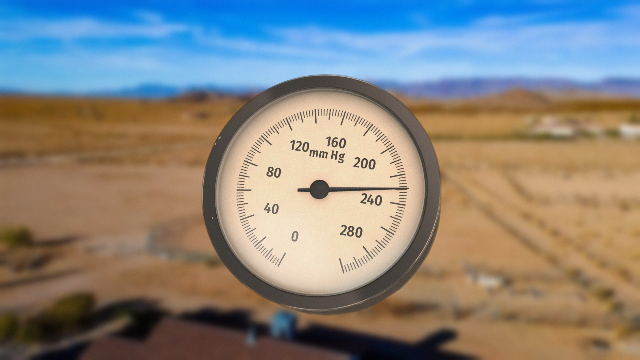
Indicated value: 230 mmHg
